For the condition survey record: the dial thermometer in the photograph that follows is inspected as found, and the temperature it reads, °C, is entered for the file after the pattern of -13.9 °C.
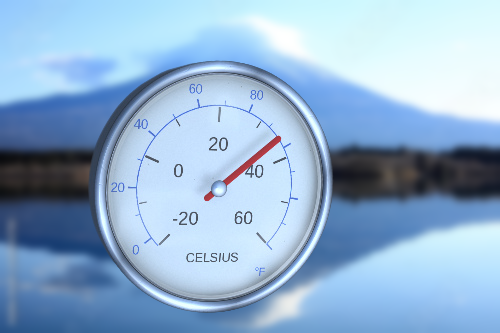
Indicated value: 35 °C
